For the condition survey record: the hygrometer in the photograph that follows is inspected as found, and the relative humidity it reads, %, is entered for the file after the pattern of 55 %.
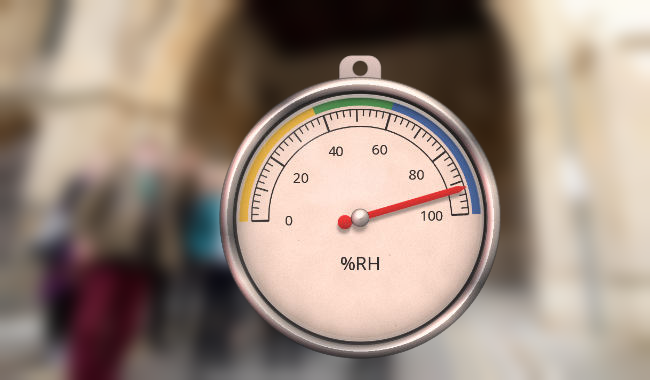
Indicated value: 92 %
